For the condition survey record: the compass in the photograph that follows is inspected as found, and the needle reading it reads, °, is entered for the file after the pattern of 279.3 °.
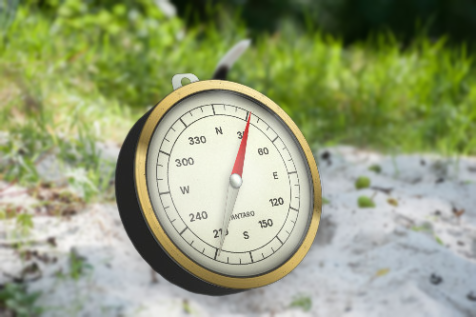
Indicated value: 30 °
